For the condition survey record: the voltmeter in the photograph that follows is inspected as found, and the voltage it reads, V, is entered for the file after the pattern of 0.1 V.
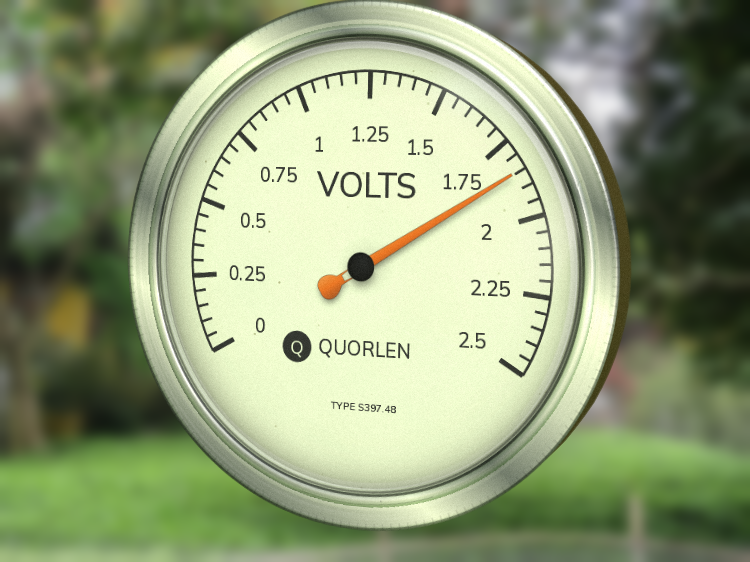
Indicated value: 1.85 V
